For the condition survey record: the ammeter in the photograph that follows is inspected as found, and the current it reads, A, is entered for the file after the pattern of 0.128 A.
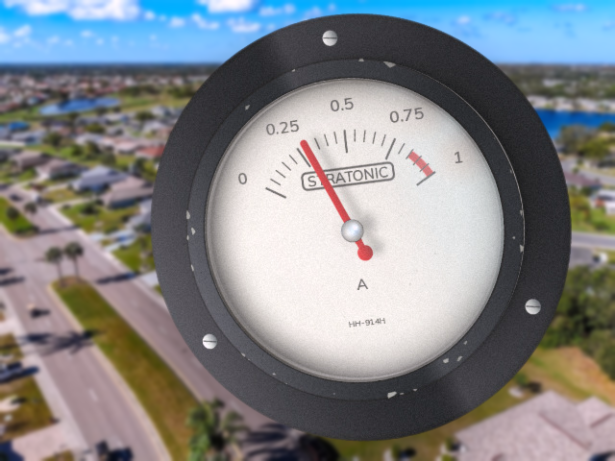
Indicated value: 0.3 A
